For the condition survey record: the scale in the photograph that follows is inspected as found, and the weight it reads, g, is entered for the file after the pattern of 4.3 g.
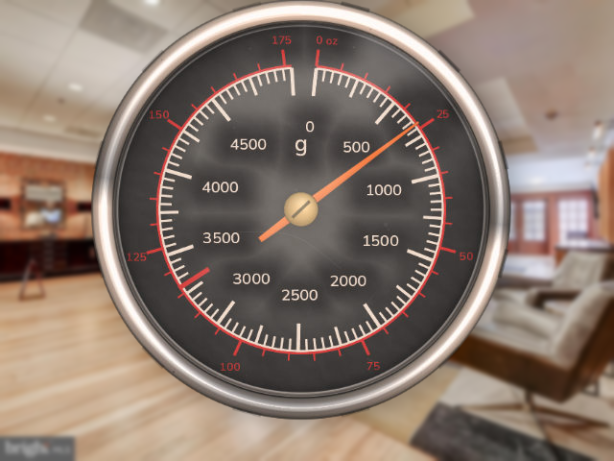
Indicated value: 675 g
